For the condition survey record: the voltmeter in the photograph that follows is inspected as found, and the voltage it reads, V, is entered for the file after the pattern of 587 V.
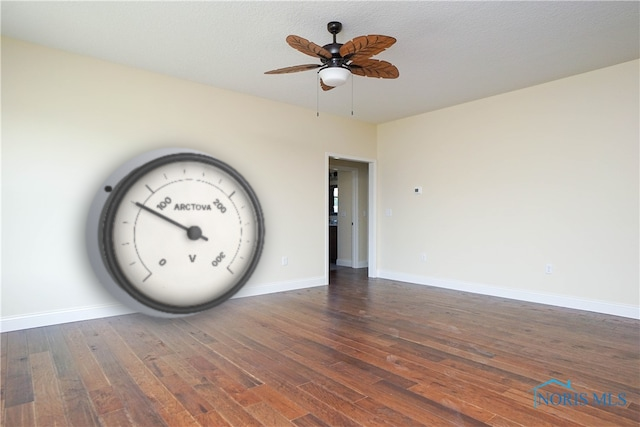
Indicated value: 80 V
